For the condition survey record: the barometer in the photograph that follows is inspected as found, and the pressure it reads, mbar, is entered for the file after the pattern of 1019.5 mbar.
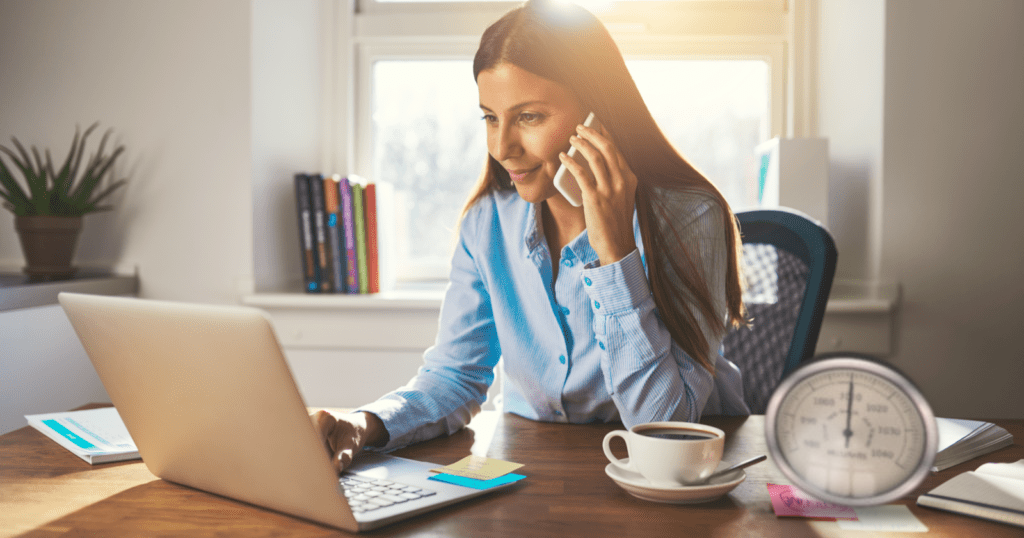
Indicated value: 1010 mbar
